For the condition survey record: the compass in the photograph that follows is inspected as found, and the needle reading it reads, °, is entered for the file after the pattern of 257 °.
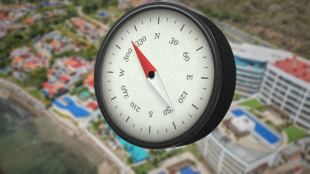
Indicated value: 320 °
